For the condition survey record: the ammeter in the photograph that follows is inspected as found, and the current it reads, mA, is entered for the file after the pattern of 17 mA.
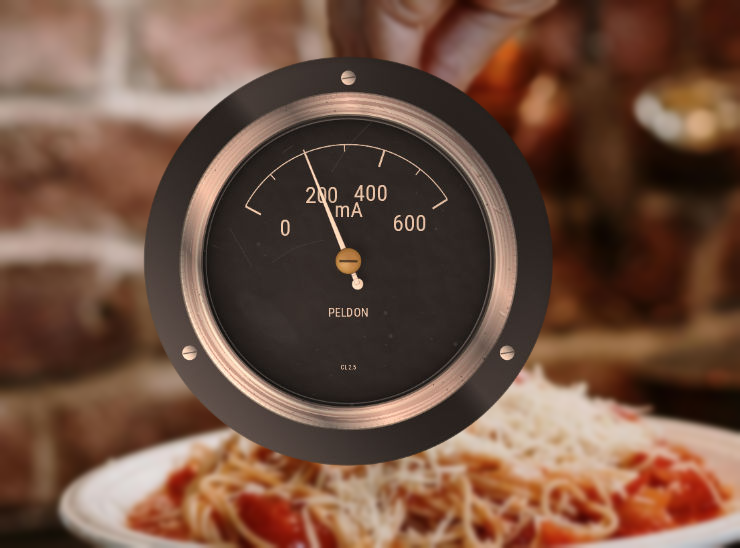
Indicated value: 200 mA
